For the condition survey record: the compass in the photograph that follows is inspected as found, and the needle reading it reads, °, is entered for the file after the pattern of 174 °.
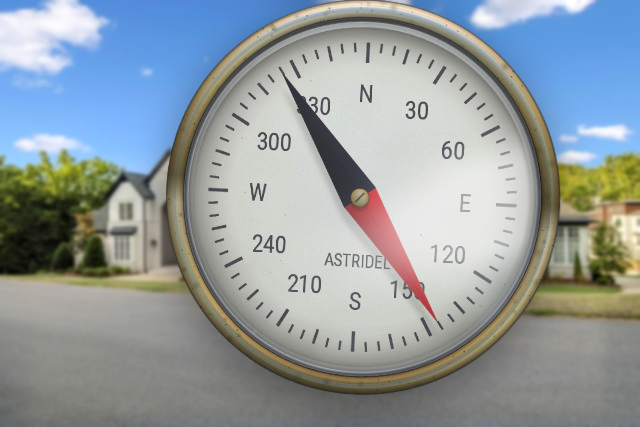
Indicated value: 145 °
